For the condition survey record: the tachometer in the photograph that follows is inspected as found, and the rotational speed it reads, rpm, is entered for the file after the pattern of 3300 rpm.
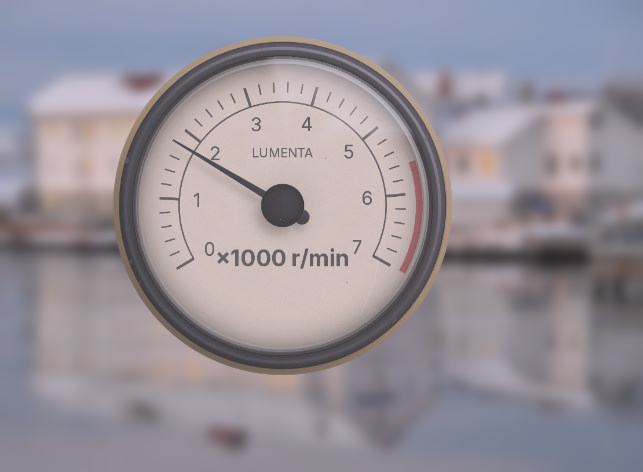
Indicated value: 1800 rpm
